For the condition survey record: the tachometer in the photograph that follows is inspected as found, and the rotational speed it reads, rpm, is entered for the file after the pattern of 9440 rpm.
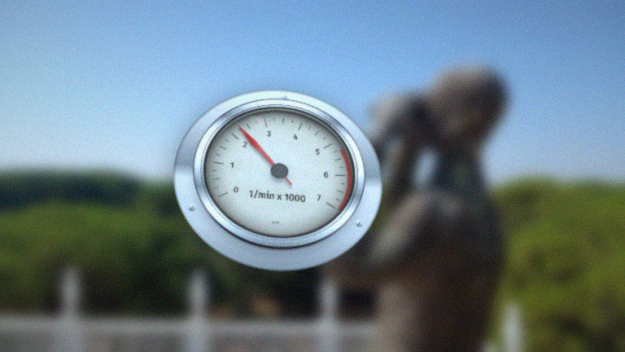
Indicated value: 2250 rpm
